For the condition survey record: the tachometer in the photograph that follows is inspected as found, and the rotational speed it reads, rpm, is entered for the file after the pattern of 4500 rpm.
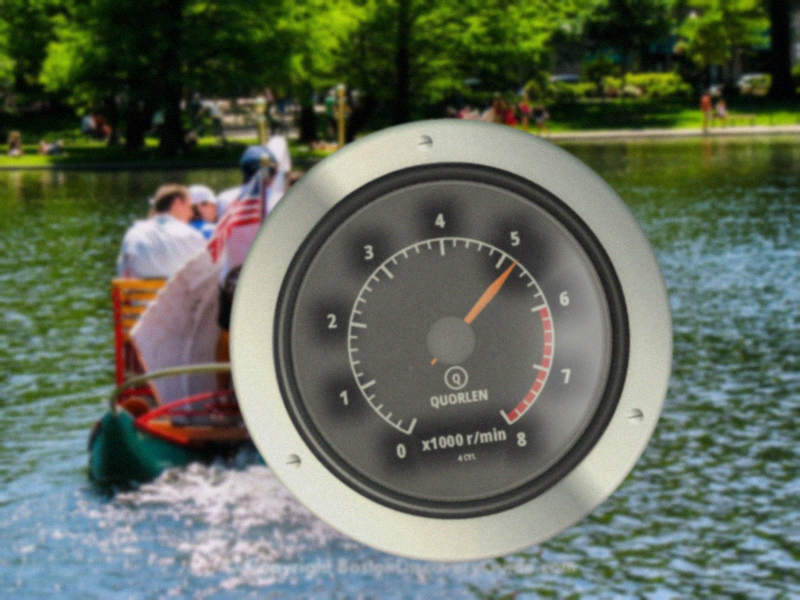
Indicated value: 5200 rpm
